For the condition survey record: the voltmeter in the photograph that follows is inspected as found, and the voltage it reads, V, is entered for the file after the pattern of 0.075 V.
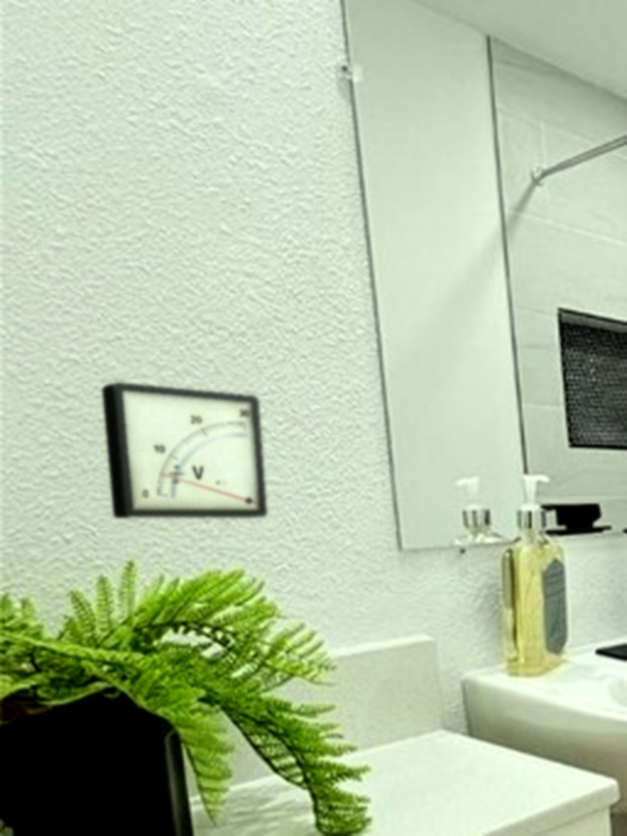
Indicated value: 5 V
